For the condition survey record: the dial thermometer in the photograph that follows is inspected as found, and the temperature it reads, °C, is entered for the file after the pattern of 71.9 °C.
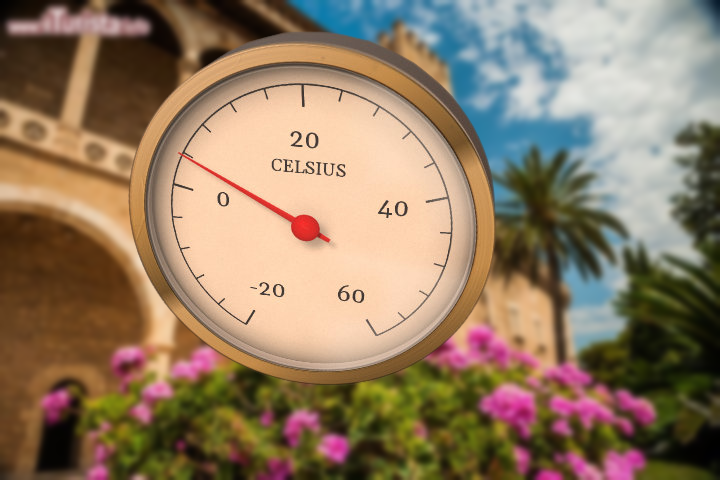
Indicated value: 4 °C
